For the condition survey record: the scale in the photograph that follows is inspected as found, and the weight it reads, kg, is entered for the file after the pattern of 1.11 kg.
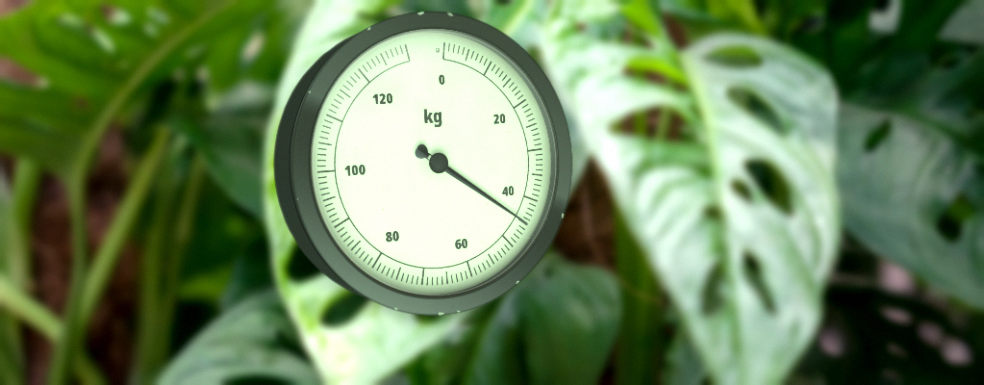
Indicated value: 45 kg
